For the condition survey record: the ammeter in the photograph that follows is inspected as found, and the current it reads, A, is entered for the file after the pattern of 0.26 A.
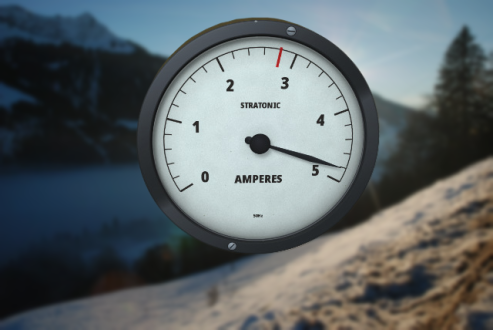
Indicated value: 4.8 A
